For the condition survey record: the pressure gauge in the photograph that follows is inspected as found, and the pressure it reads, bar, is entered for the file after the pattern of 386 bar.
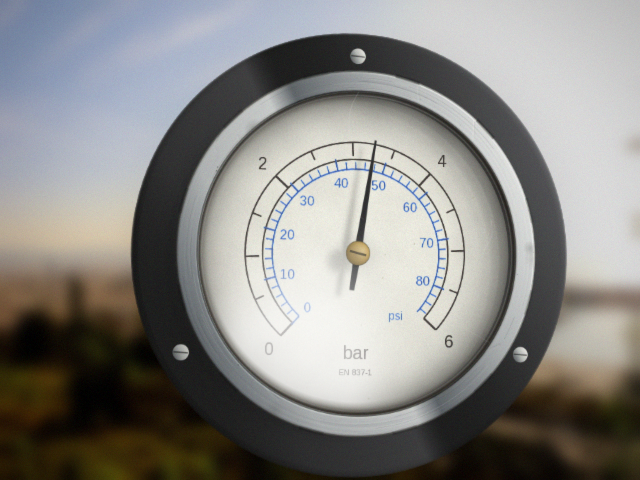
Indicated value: 3.25 bar
